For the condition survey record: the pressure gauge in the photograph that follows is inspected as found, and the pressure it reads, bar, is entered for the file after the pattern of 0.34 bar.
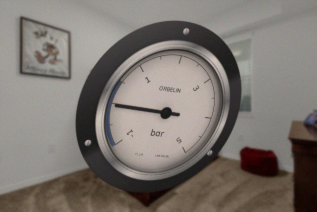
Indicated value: 0 bar
